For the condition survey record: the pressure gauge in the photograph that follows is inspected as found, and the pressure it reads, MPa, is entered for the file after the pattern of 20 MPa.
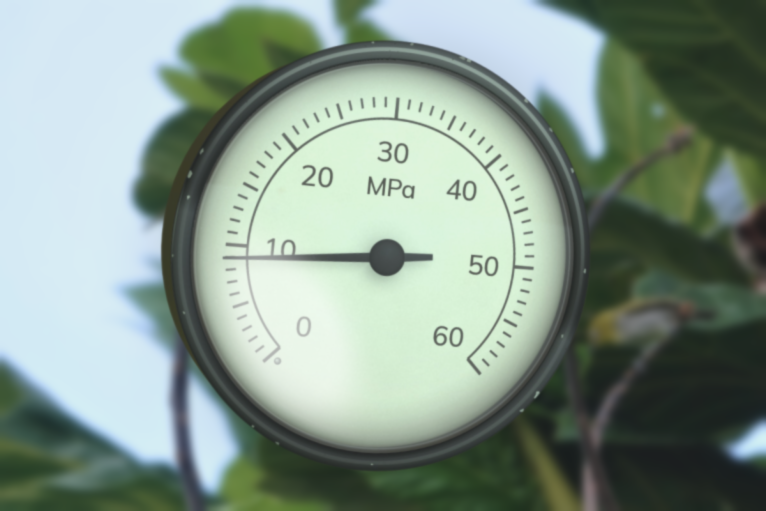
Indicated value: 9 MPa
